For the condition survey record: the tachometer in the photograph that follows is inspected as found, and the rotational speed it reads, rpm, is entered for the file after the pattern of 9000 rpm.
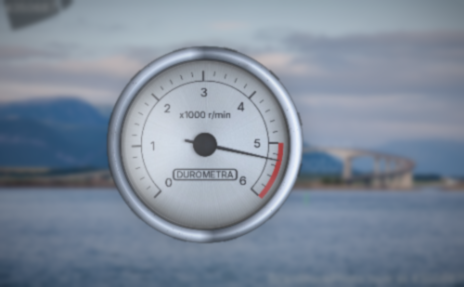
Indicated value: 5300 rpm
